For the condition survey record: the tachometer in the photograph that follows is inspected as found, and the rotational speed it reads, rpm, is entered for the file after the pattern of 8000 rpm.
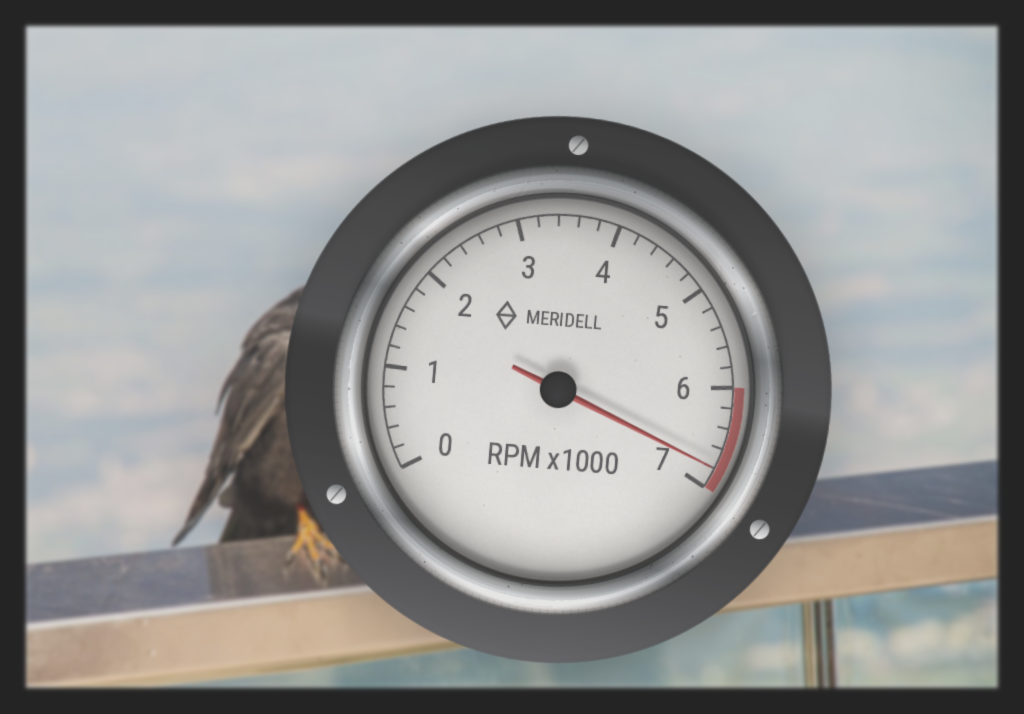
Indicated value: 6800 rpm
